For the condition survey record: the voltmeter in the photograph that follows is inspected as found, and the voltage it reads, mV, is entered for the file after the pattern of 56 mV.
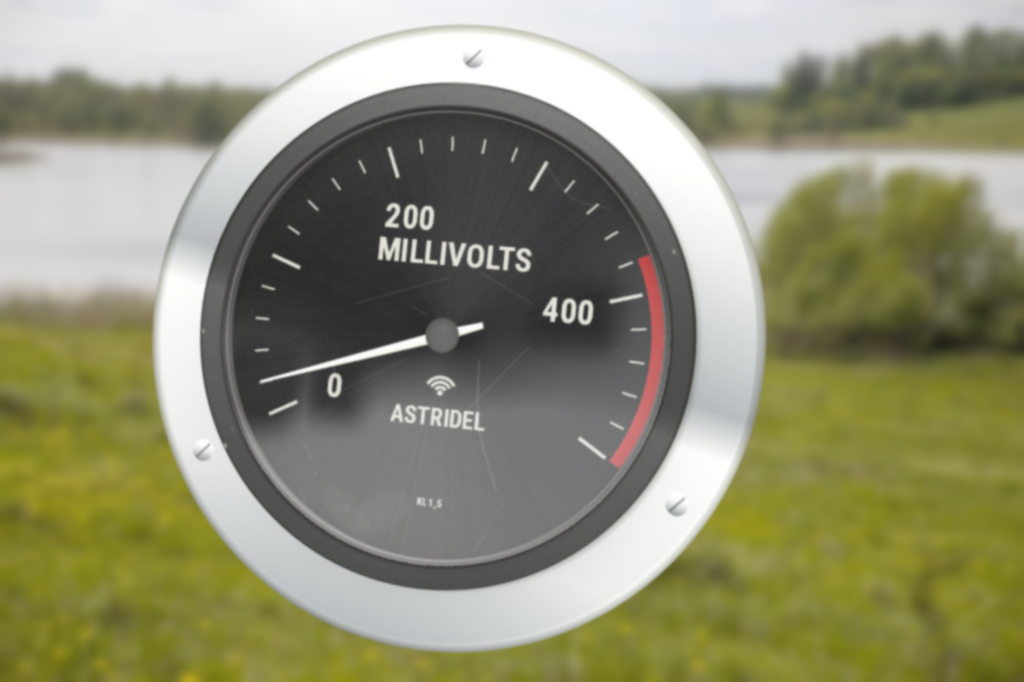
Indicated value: 20 mV
